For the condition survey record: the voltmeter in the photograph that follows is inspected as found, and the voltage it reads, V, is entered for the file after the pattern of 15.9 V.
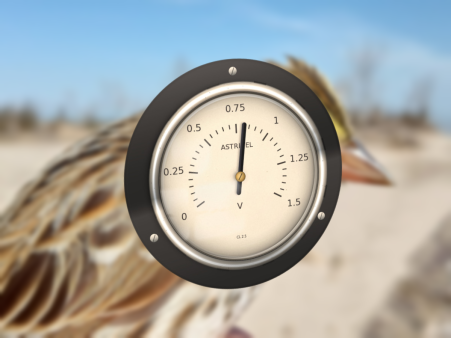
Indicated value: 0.8 V
